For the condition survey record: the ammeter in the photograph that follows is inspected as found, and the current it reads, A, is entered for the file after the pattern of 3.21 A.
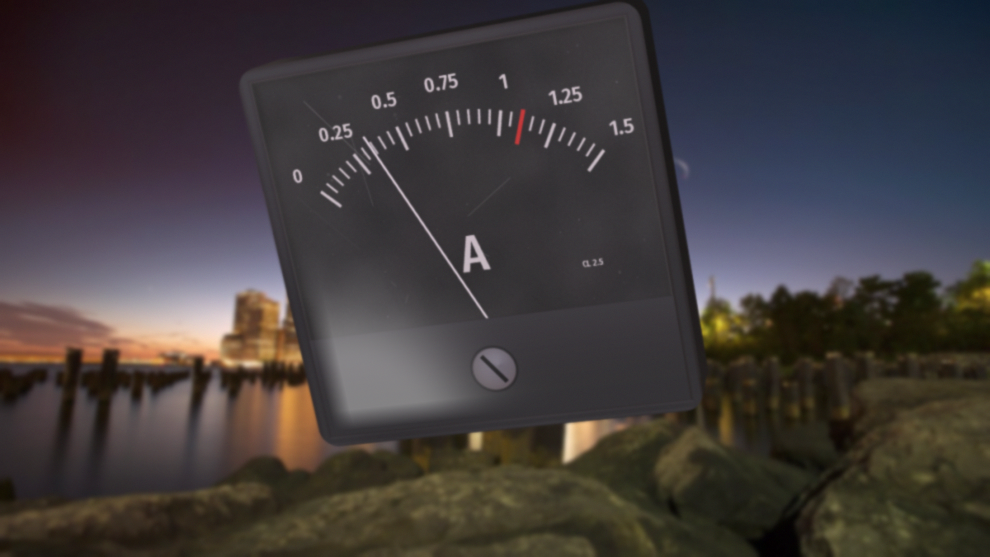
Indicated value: 0.35 A
